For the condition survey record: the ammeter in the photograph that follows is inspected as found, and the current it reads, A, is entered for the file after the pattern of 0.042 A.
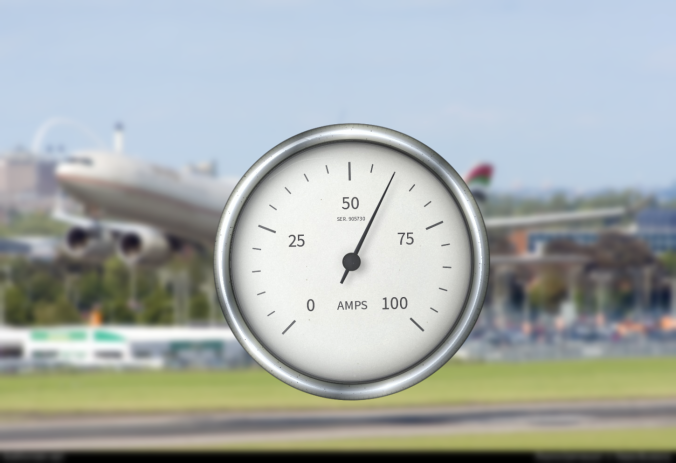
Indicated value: 60 A
